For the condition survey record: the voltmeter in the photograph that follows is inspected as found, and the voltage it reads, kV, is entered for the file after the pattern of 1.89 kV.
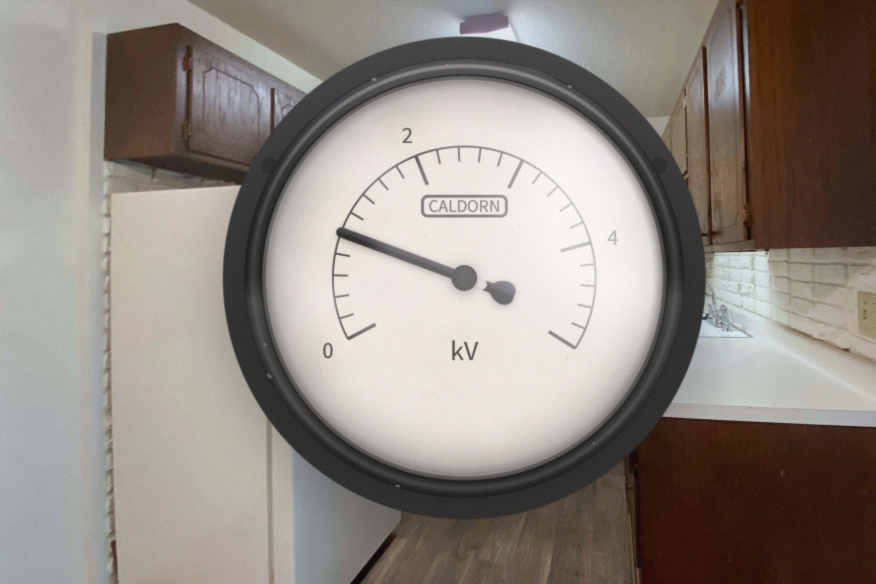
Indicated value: 1 kV
